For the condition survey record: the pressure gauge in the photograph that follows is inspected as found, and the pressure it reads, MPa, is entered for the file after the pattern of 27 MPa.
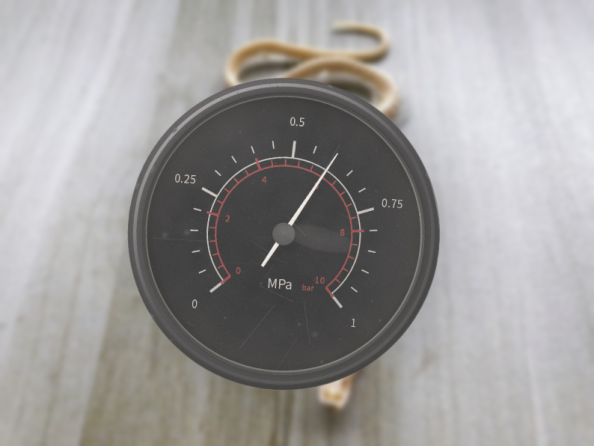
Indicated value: 0.6 MPa
